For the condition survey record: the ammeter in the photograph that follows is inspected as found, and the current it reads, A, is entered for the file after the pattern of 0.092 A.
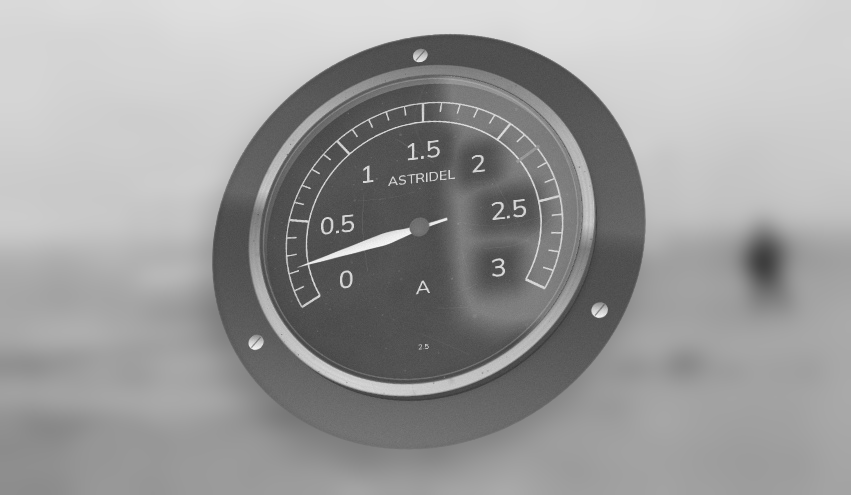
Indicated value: 0.2 A
